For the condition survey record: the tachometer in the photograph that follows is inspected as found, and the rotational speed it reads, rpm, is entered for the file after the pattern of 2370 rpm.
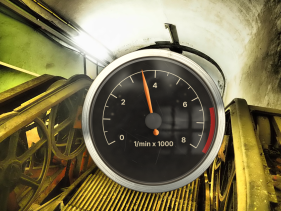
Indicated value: 3500 rpm
